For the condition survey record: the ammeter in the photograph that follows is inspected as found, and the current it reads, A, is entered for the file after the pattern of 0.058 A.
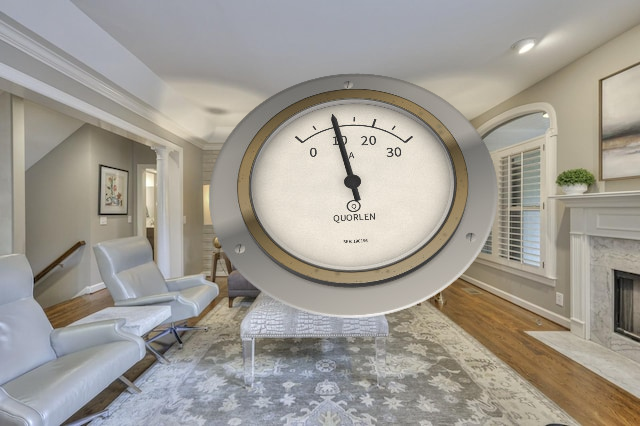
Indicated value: 10 A
